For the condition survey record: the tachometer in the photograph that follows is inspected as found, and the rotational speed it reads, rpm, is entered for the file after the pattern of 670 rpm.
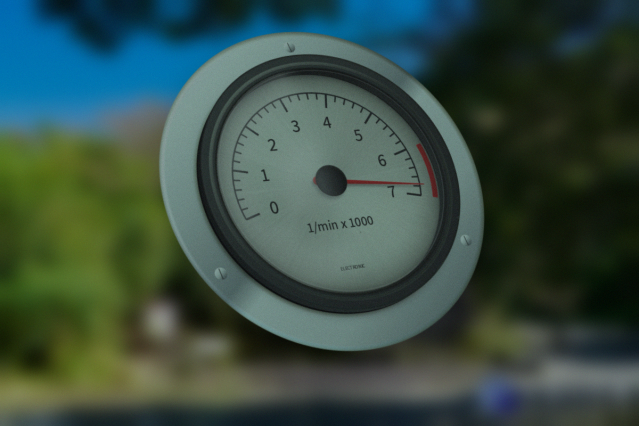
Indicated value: 6800 rpm
